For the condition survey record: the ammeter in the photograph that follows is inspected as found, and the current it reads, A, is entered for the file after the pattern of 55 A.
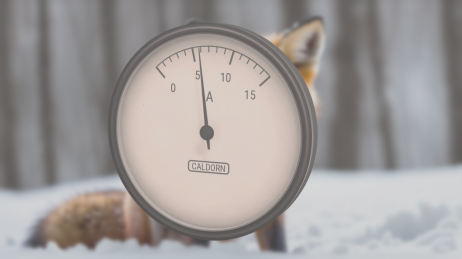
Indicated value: 6 A
